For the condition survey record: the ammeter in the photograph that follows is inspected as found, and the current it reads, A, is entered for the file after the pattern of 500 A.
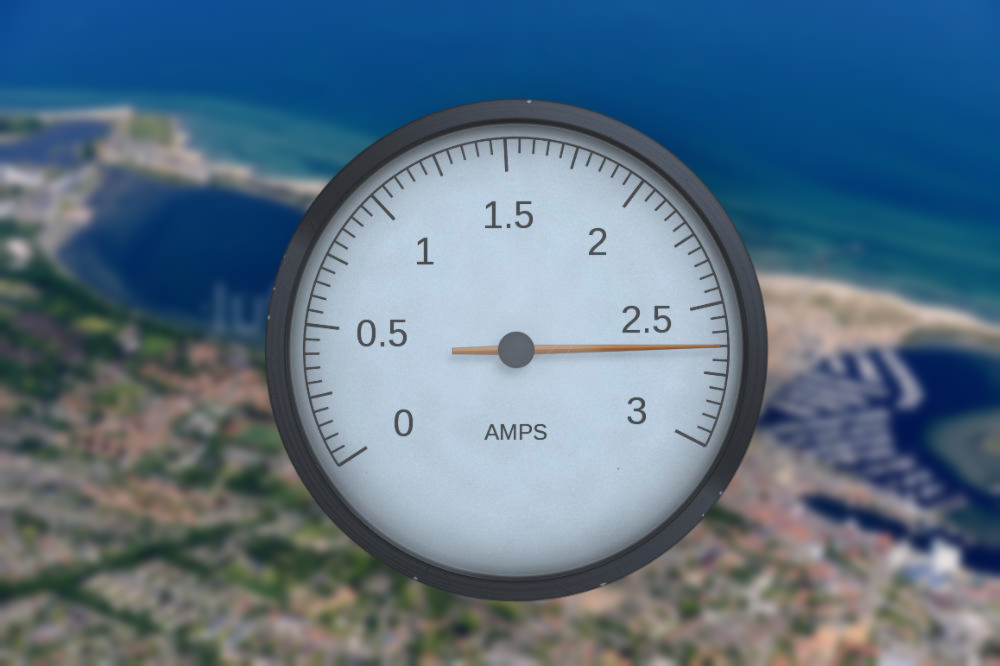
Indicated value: 2.65 A
